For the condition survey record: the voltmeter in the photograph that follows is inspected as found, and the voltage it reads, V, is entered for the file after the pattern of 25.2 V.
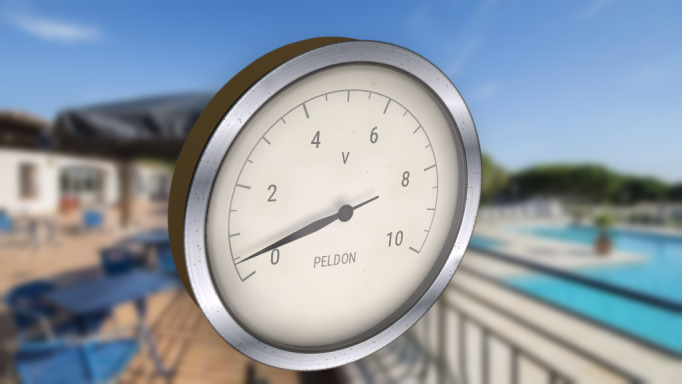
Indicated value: 0.5 V
